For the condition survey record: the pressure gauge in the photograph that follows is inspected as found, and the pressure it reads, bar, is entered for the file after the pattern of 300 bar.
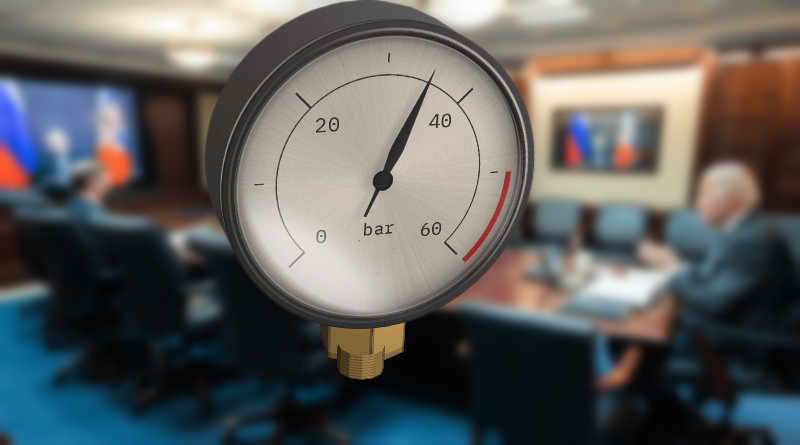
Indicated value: 35 bar
